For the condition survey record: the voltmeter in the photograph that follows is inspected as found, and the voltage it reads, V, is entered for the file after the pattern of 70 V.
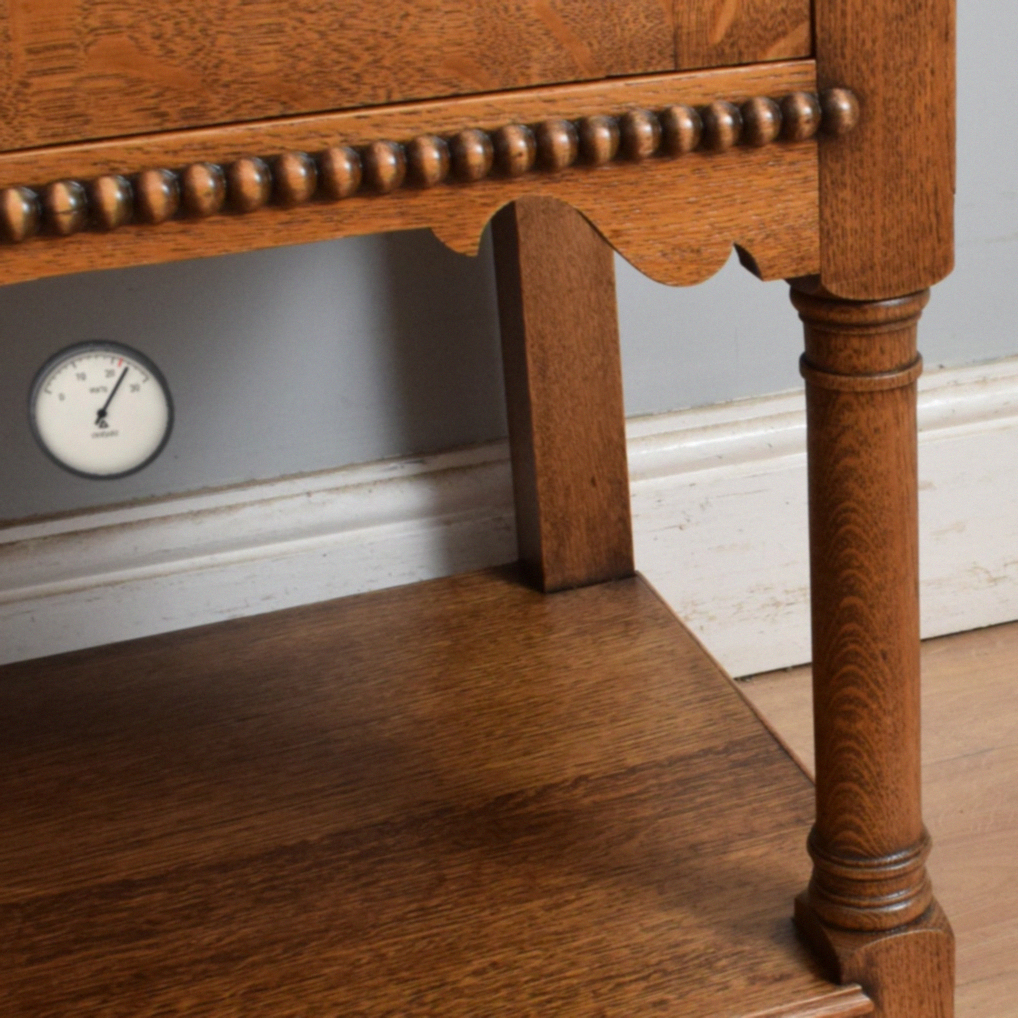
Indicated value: 24 V
